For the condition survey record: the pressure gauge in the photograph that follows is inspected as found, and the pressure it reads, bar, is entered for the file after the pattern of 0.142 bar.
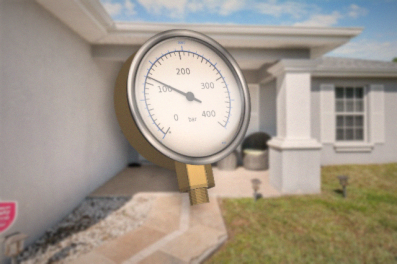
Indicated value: 110 bar
